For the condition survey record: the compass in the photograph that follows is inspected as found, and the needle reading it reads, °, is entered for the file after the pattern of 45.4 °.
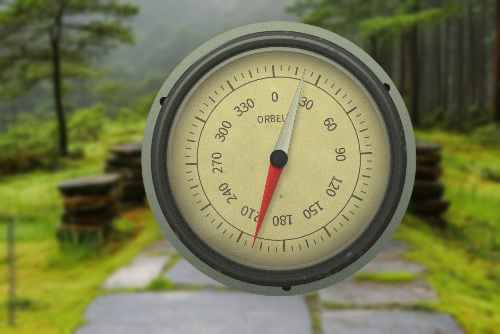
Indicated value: 200 °
